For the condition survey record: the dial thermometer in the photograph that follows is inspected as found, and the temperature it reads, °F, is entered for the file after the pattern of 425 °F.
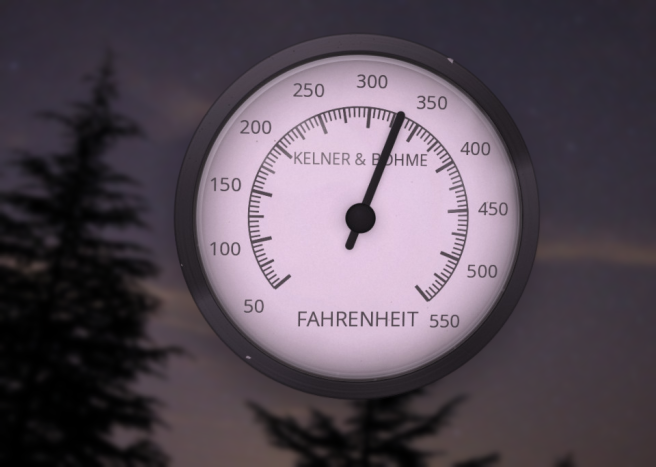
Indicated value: 330 °F
